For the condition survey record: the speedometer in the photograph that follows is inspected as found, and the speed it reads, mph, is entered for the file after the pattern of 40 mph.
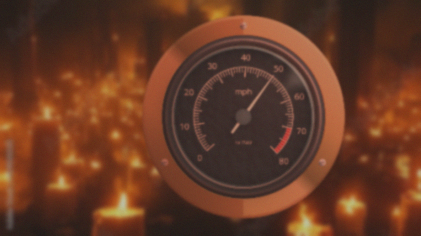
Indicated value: 50 mph
